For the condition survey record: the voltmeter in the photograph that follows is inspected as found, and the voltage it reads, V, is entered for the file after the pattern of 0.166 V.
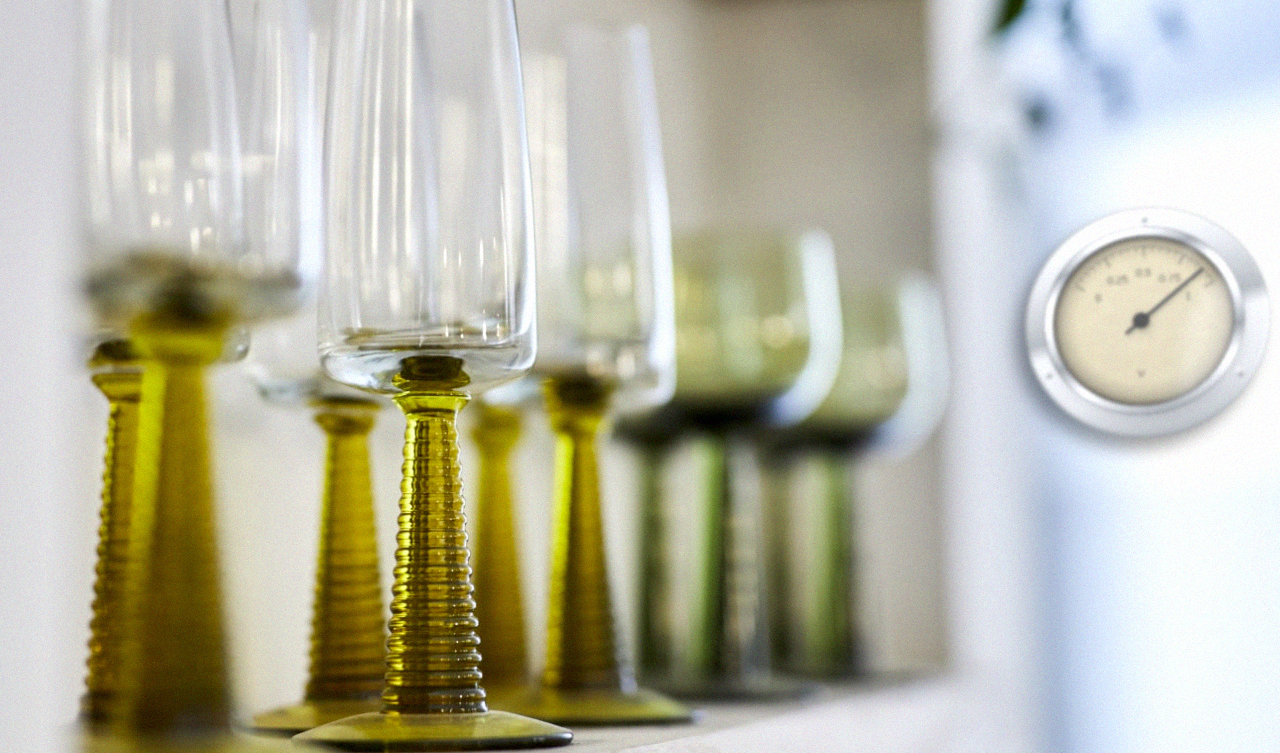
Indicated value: 0.9 V
